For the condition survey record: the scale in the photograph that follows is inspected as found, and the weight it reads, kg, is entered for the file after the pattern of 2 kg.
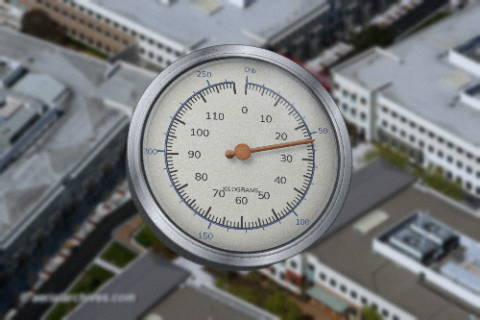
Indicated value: 25 kg
